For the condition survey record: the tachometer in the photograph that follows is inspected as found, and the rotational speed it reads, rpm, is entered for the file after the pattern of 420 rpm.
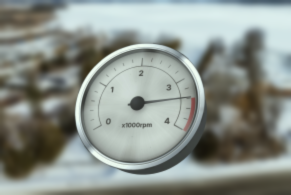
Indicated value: 3400 rpm
